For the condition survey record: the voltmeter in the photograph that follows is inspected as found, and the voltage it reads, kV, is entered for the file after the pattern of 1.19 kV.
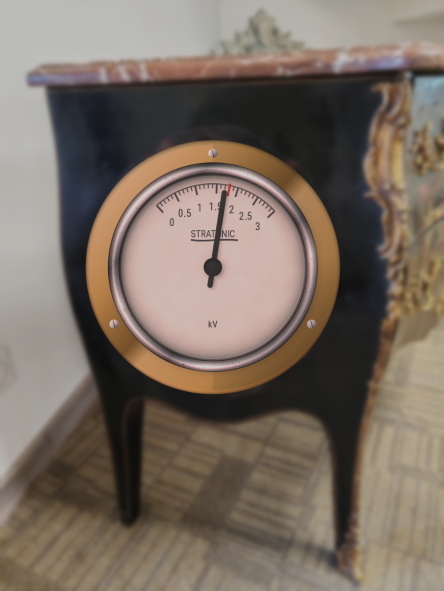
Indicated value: 1.7 kV
